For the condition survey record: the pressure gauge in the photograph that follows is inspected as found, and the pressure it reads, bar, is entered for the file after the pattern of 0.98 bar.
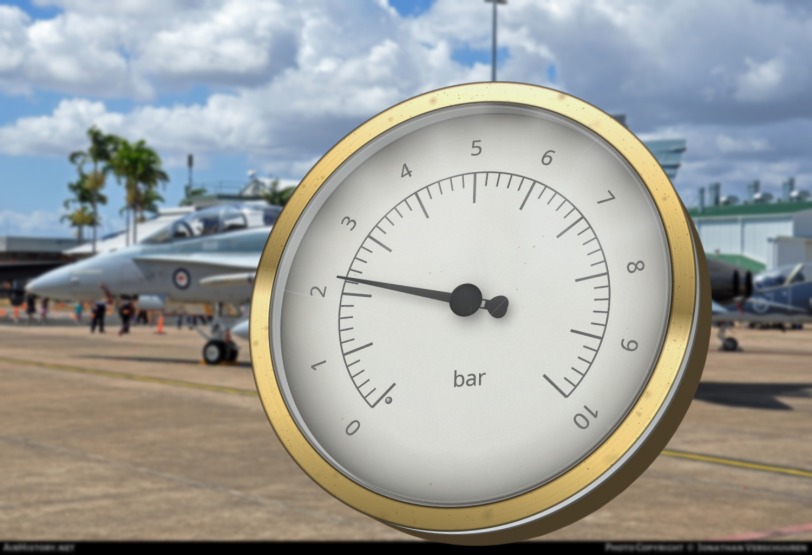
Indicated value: 2.2 bar
